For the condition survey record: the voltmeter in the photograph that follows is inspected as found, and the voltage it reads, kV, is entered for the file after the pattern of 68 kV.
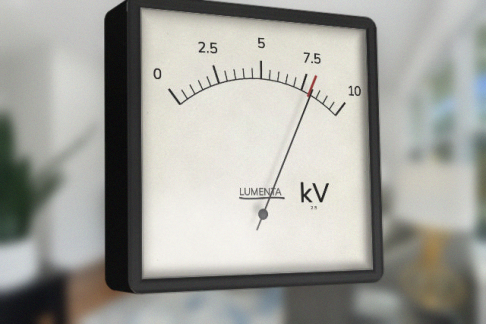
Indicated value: 8 kV
